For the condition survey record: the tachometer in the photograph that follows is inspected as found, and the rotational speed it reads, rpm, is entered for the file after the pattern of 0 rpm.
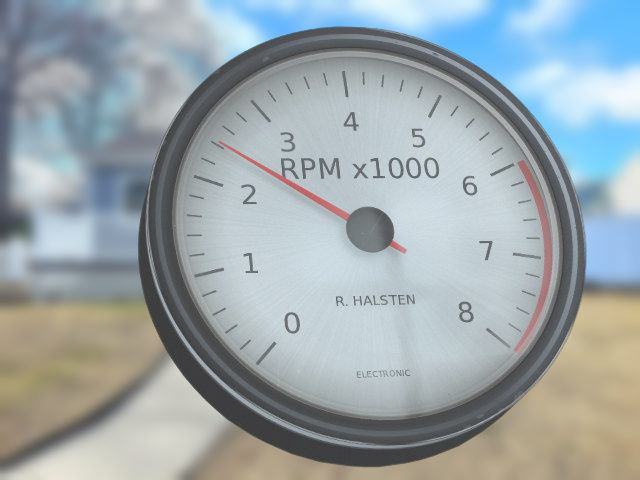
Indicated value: 2400 rpm
